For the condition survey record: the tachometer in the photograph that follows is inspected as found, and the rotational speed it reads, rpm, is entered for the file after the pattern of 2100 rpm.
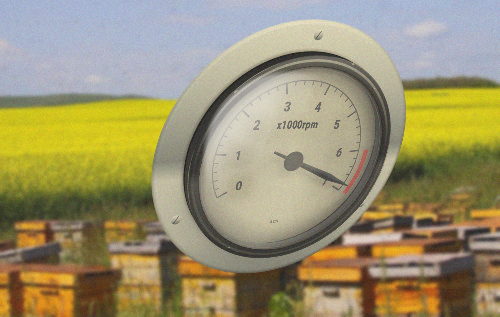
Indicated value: 6800 rpm
